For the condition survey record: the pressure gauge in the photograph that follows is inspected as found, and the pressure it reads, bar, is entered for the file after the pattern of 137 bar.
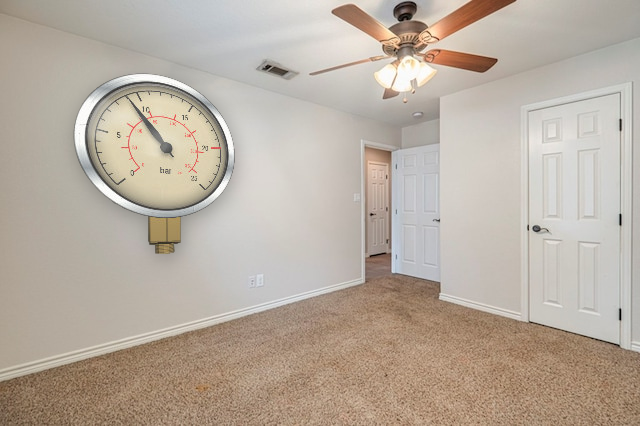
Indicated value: 9 bar
